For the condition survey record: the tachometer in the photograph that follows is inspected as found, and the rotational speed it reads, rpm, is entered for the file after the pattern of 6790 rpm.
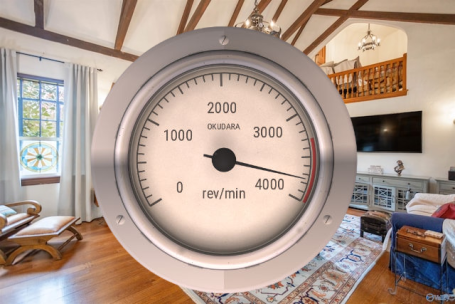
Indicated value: 3750 rpm
